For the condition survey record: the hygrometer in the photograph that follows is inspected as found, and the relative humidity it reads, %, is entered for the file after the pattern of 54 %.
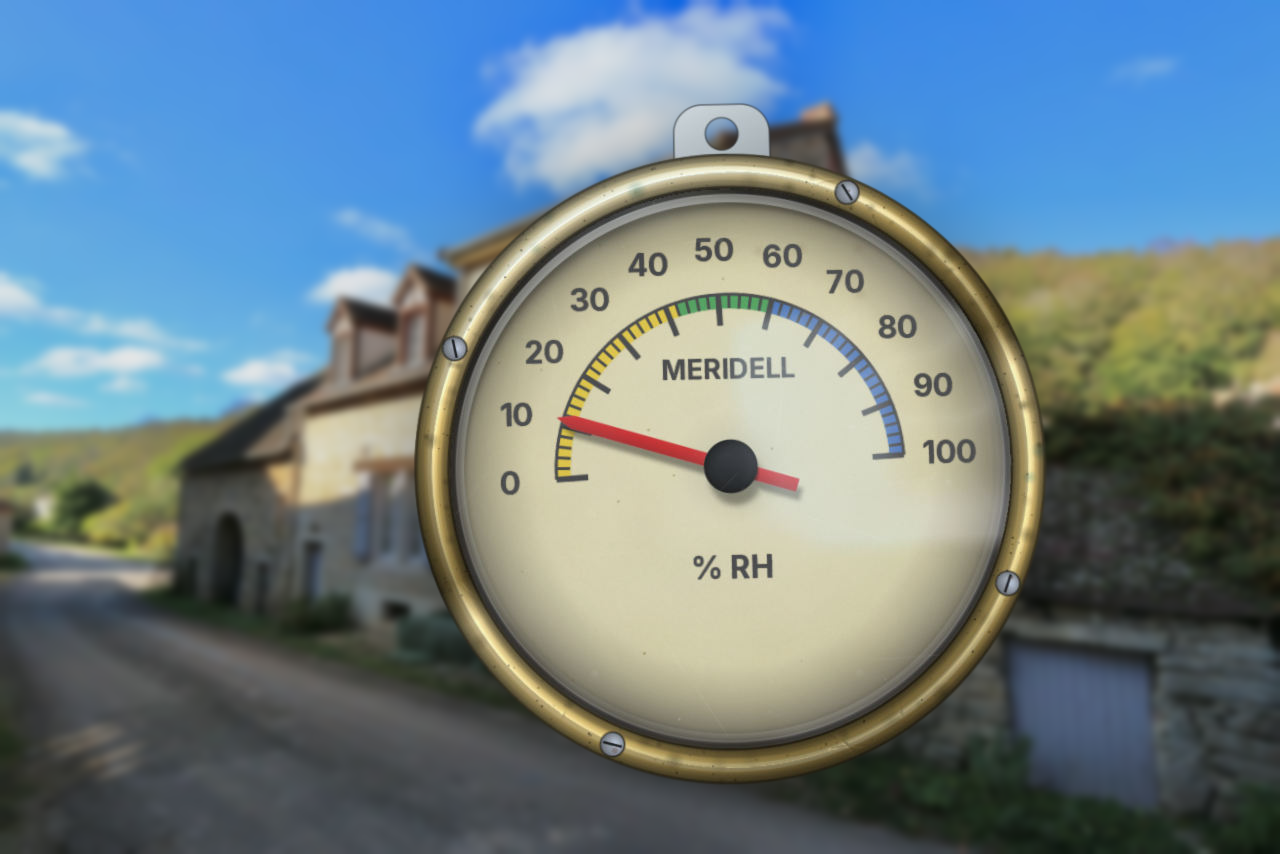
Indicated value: 11 %
